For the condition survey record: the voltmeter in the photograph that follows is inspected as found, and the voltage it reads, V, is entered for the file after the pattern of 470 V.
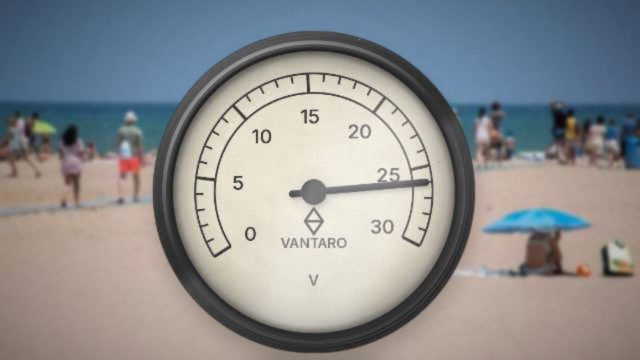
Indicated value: 26 V
